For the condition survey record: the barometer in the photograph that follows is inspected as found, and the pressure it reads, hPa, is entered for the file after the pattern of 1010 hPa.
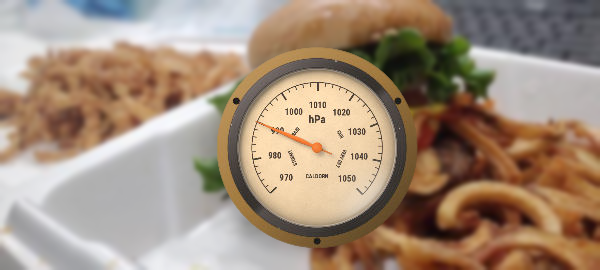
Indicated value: 990 hPa
